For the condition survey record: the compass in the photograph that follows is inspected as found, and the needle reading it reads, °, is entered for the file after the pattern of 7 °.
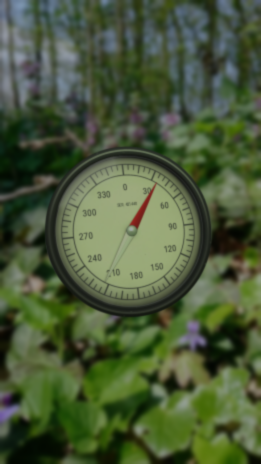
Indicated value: 35 °
